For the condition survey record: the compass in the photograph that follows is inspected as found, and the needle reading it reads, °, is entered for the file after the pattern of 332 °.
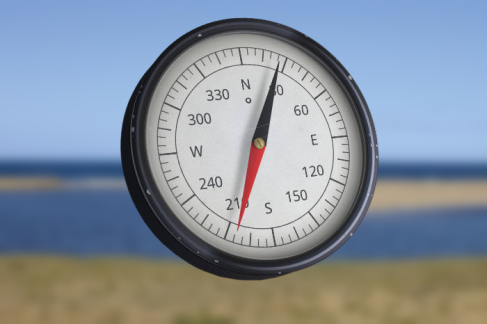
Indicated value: 205 °
